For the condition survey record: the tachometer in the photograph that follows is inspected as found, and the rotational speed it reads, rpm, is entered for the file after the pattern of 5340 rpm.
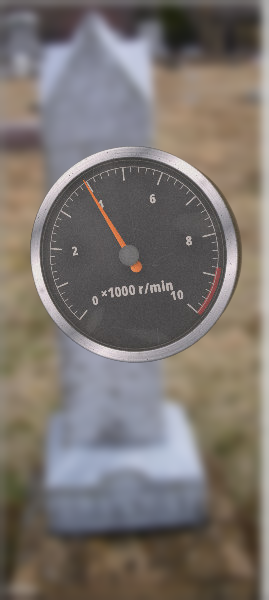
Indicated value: 4000 rpm
